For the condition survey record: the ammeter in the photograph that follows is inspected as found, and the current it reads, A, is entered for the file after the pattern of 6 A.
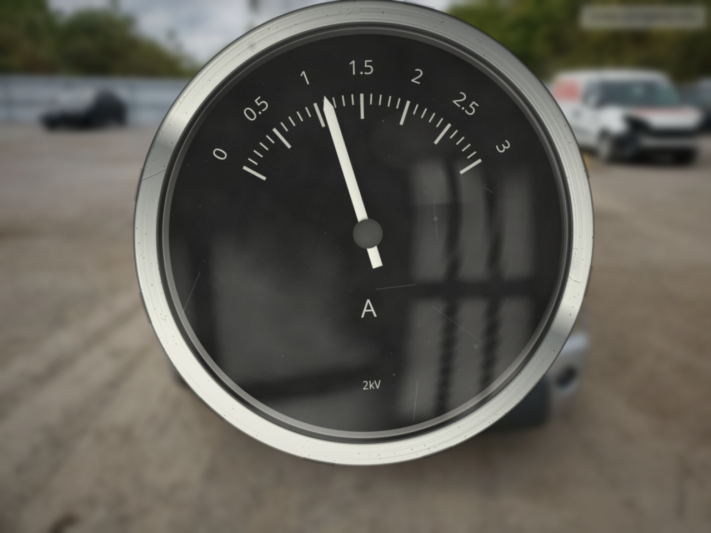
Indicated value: 1.1 A
